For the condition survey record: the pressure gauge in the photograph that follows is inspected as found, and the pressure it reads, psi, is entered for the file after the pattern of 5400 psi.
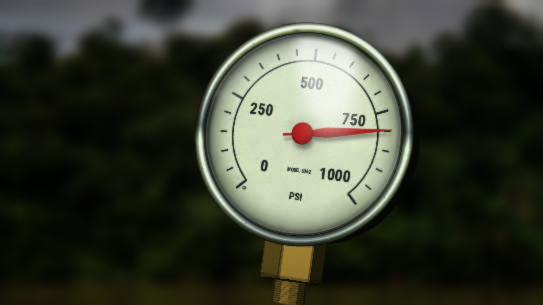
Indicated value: 800 psi
